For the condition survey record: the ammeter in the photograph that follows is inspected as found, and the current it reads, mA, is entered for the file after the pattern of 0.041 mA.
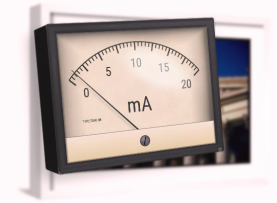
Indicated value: 1 mA
